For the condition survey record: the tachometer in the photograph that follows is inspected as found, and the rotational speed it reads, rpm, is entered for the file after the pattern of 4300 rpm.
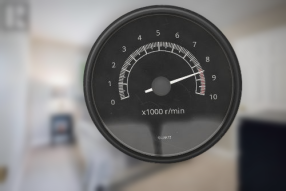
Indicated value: 8500 rpm
